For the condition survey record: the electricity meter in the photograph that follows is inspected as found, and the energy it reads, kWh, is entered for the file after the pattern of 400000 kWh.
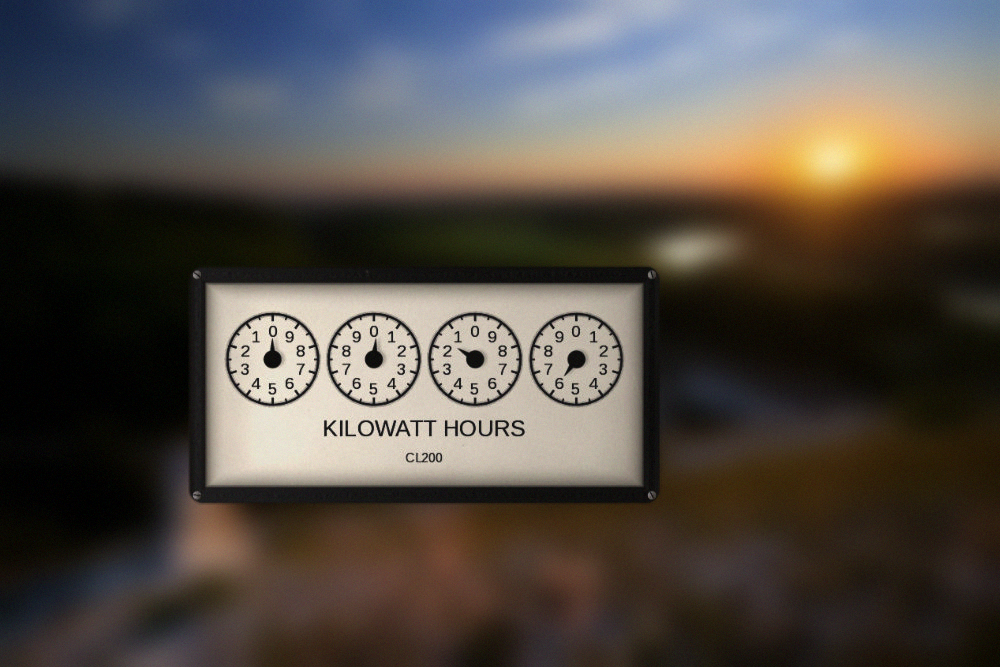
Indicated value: 16 kWh
